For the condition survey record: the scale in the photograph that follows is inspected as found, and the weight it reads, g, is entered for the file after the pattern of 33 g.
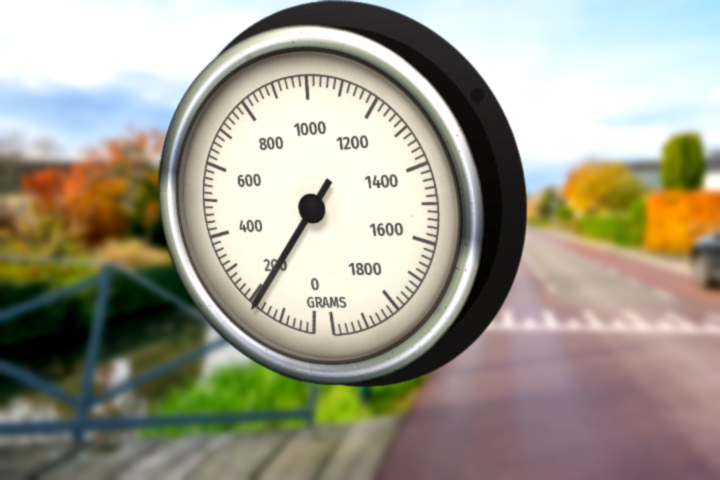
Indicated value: 180 g
